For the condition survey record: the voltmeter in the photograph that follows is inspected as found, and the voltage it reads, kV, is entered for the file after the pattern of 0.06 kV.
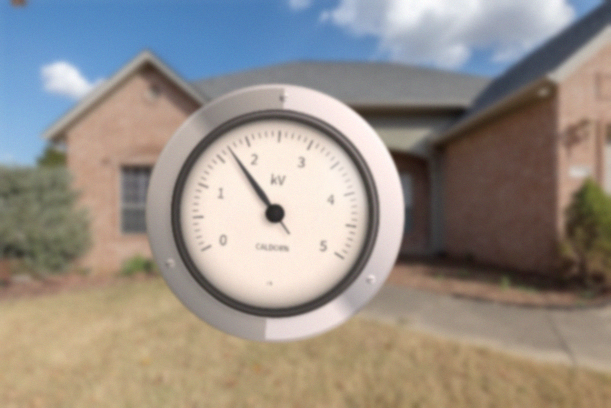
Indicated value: 1.7 kV
